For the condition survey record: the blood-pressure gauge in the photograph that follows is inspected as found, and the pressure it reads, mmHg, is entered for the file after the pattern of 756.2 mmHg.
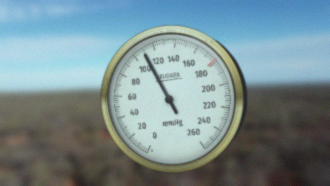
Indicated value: 110 mmHg
